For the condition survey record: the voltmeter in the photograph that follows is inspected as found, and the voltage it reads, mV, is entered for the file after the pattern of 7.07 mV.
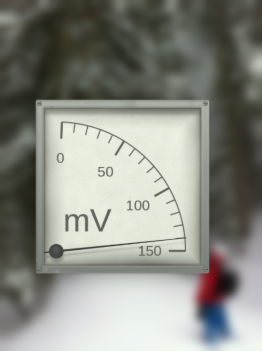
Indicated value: 140 mV
